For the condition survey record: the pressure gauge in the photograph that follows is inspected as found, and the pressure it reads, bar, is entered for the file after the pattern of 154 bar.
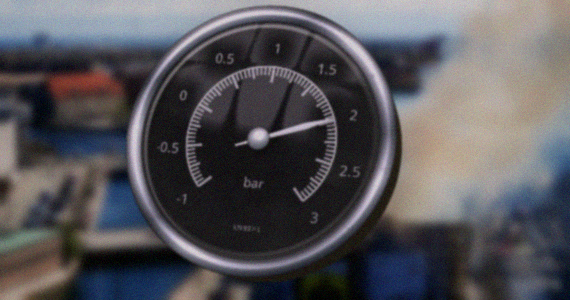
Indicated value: 2 bar
